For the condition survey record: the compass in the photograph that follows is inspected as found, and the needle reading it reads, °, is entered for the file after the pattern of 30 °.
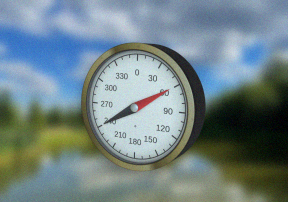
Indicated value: 60 °
